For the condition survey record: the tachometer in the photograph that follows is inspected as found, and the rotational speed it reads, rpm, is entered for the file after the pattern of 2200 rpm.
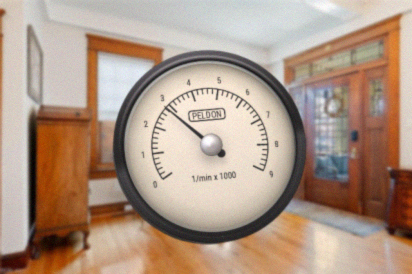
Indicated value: 2800 rpm
